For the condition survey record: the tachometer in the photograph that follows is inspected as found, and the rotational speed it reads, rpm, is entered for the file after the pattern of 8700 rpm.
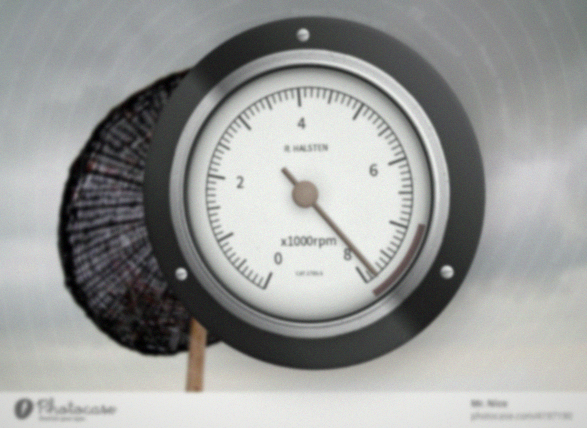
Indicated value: 7800 rpm
